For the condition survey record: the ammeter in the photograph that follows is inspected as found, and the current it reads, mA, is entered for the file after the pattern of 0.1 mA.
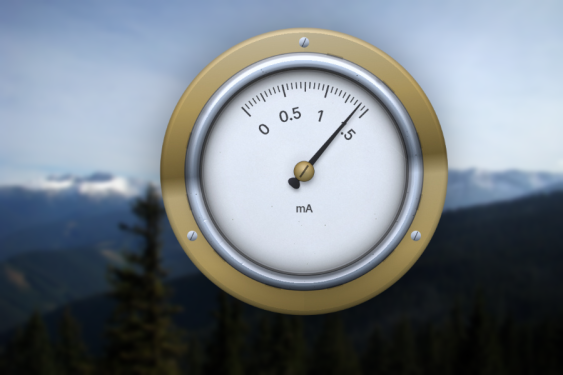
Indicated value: 1.4 mA
